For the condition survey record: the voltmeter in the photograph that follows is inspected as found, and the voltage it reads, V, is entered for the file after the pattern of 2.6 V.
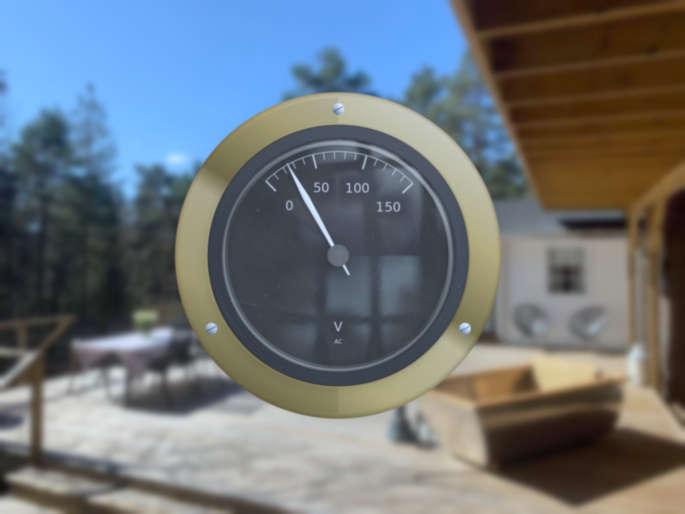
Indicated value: 25 V
